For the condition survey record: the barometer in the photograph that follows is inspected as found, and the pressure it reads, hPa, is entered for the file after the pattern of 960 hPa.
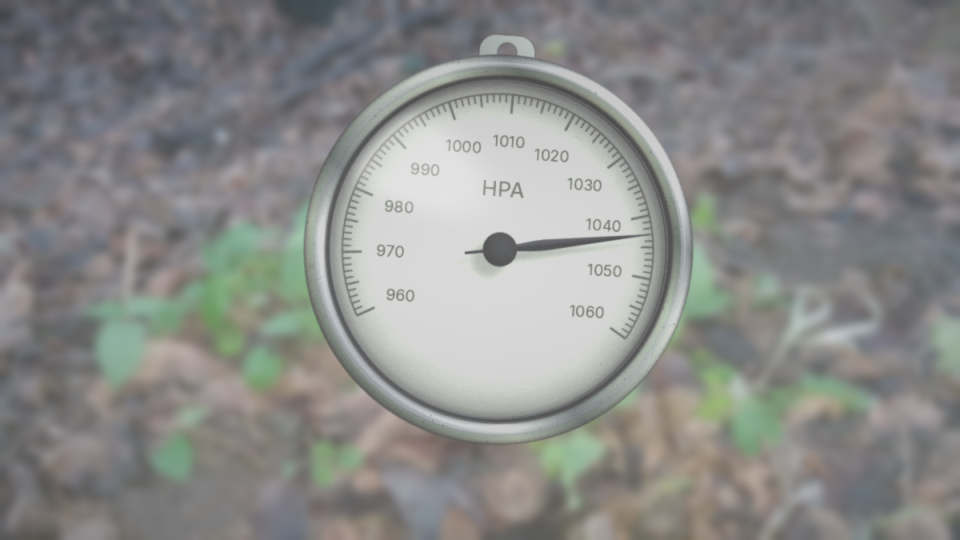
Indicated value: 1043 hPa
